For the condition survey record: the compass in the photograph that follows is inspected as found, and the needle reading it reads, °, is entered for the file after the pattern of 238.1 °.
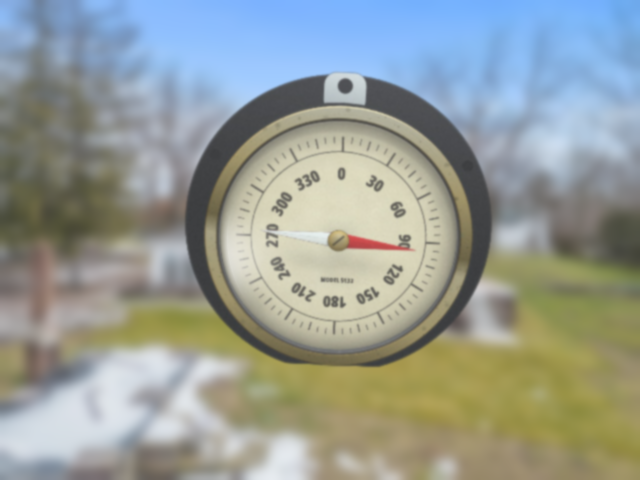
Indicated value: 95 °
